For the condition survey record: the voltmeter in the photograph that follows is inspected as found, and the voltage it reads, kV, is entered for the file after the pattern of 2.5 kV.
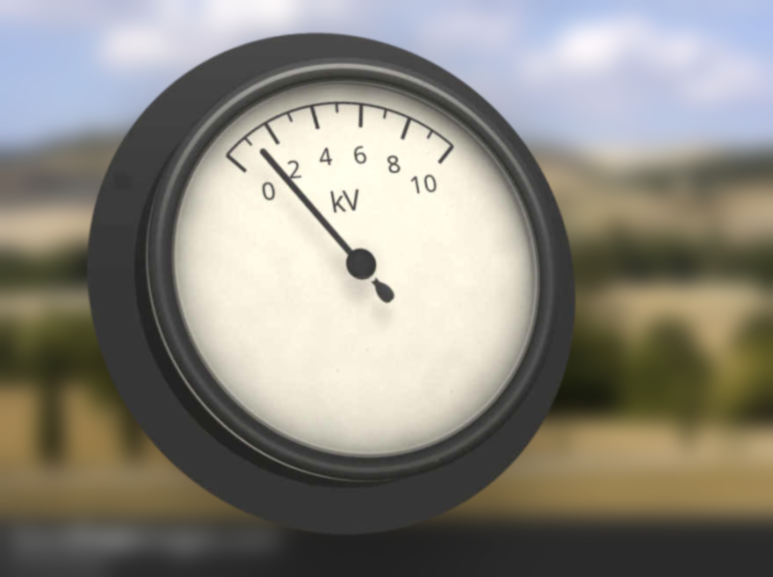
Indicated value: 1 kV
